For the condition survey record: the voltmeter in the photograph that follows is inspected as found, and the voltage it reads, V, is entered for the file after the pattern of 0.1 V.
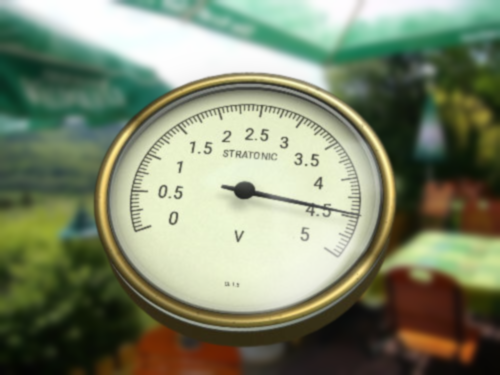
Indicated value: 4.5 V
